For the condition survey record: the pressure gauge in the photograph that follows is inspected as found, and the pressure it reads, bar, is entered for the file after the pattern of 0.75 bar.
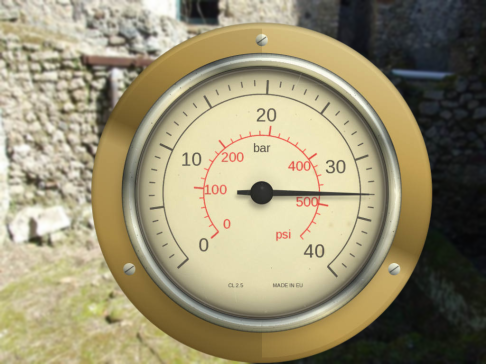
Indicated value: 33 bar
